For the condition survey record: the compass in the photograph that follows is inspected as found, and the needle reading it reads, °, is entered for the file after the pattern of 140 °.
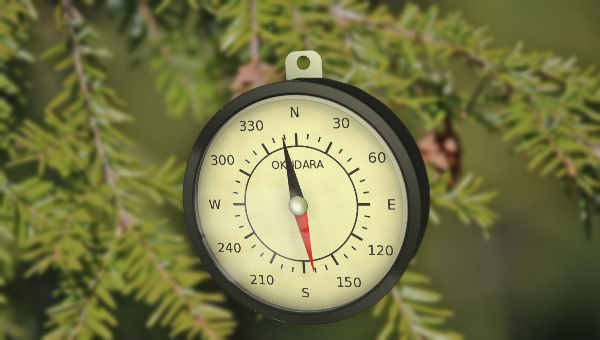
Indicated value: 170 °
